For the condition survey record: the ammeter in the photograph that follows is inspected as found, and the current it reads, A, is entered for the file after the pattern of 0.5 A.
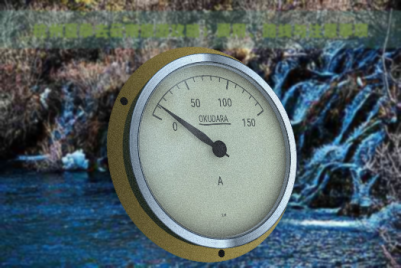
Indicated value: 10 A
